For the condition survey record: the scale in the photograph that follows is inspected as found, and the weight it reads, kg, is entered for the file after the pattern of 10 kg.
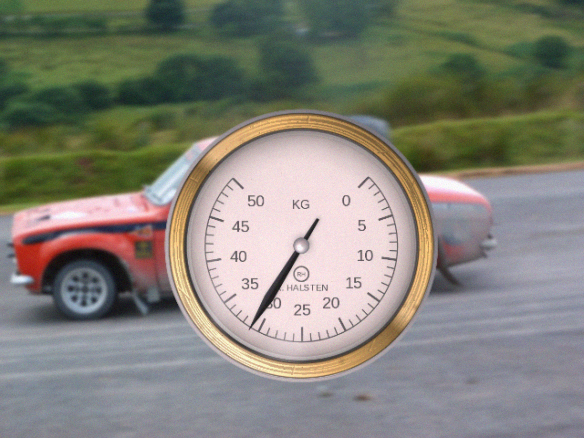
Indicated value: 31 kg
